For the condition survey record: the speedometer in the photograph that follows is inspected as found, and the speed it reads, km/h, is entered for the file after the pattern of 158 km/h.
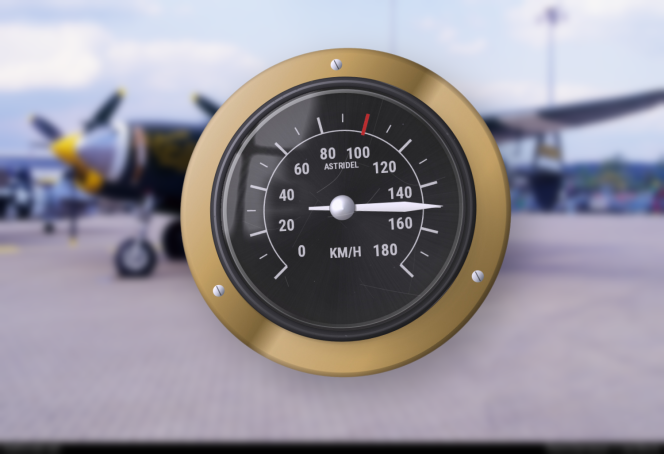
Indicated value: 150 km/h
